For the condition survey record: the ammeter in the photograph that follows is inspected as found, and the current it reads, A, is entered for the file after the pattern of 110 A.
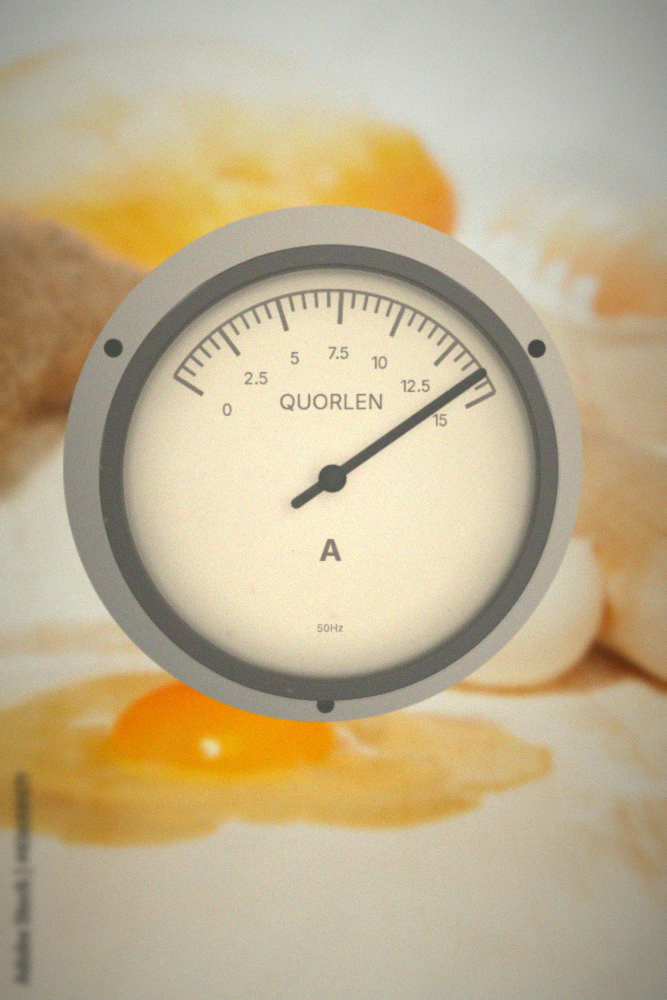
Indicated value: 14 A
